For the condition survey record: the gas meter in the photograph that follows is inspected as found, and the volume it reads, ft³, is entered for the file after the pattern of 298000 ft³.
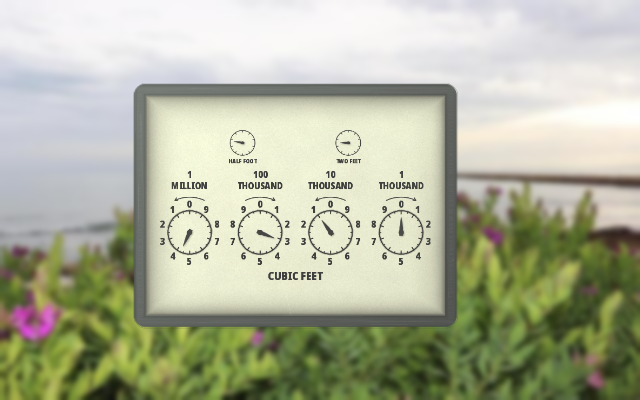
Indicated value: 431000 ft³
